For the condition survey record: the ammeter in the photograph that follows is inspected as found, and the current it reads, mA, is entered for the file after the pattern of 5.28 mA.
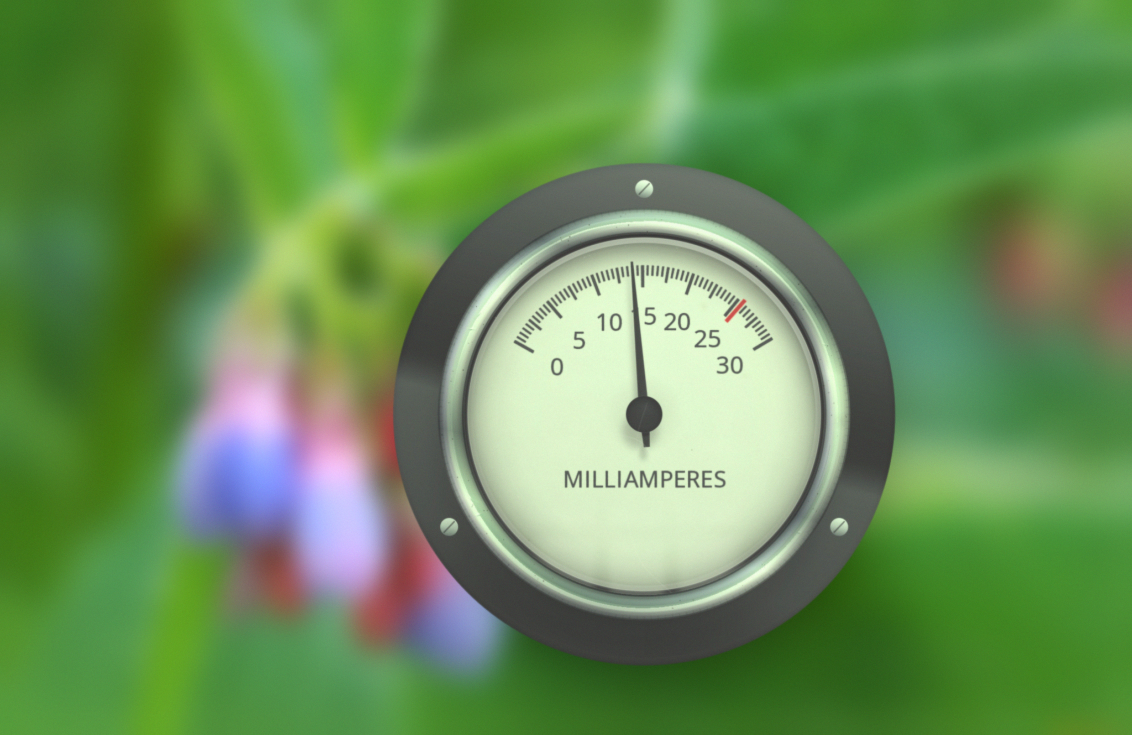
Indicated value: 14 mA
